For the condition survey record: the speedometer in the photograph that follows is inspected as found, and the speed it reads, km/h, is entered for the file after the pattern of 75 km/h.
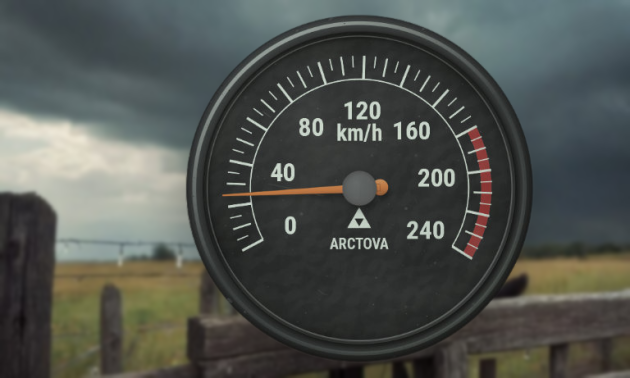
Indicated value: 25 km/h
